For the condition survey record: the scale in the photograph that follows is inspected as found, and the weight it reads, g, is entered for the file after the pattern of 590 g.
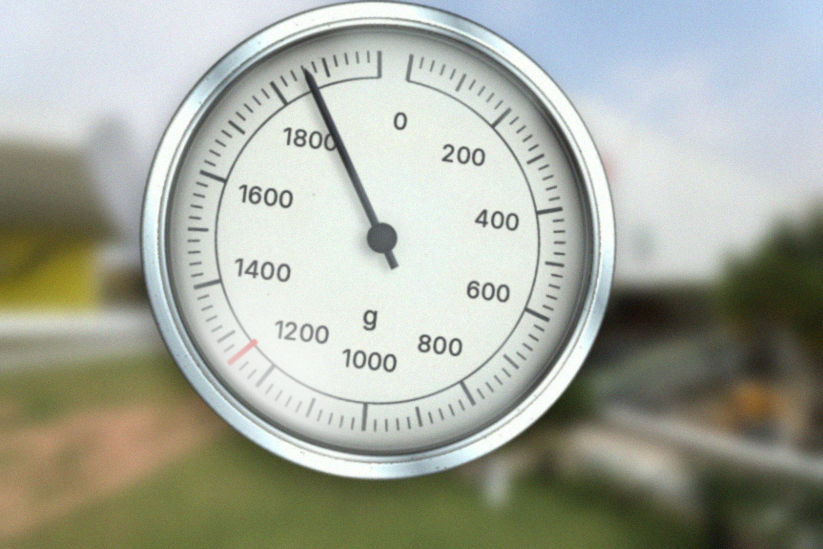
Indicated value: 1860 g
